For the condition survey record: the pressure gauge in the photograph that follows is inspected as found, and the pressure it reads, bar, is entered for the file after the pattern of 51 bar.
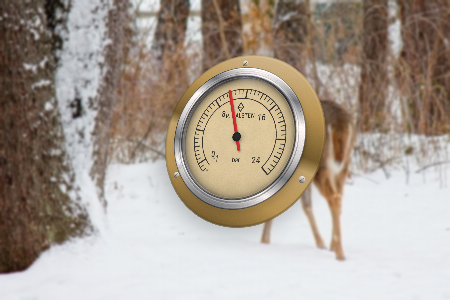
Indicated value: 10 bar
